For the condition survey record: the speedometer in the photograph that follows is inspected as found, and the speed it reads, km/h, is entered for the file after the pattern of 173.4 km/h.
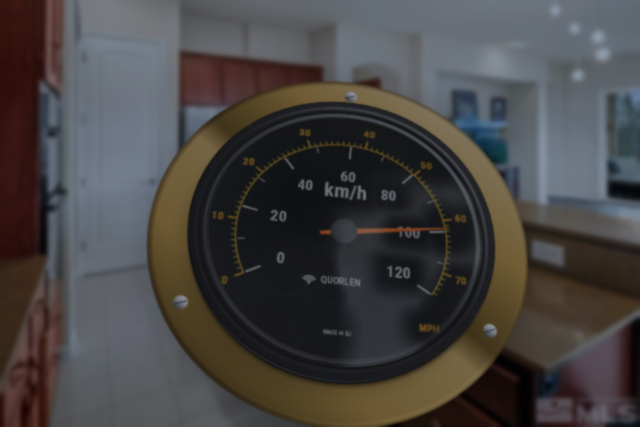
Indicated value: 100 km/h
